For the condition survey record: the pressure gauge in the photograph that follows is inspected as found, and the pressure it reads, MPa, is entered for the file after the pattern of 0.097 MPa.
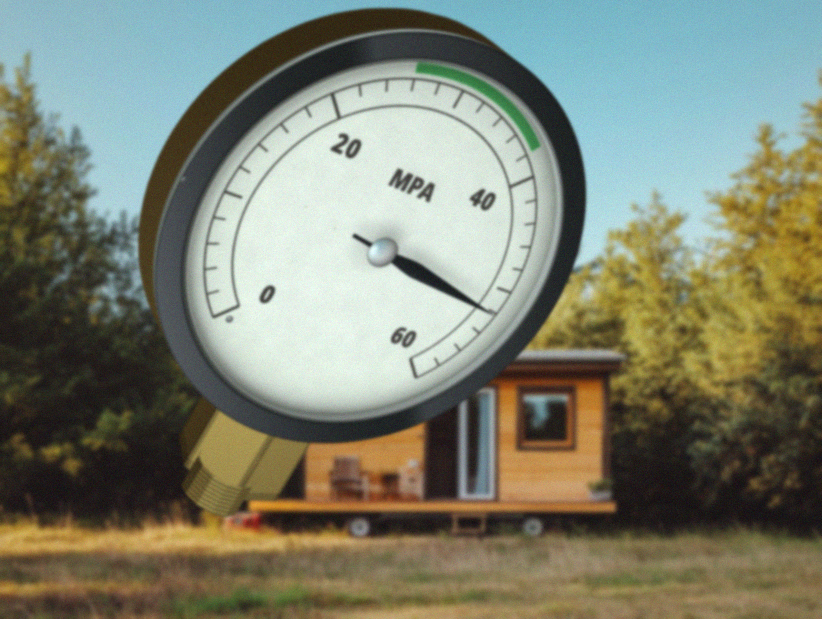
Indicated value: 52 MPa
